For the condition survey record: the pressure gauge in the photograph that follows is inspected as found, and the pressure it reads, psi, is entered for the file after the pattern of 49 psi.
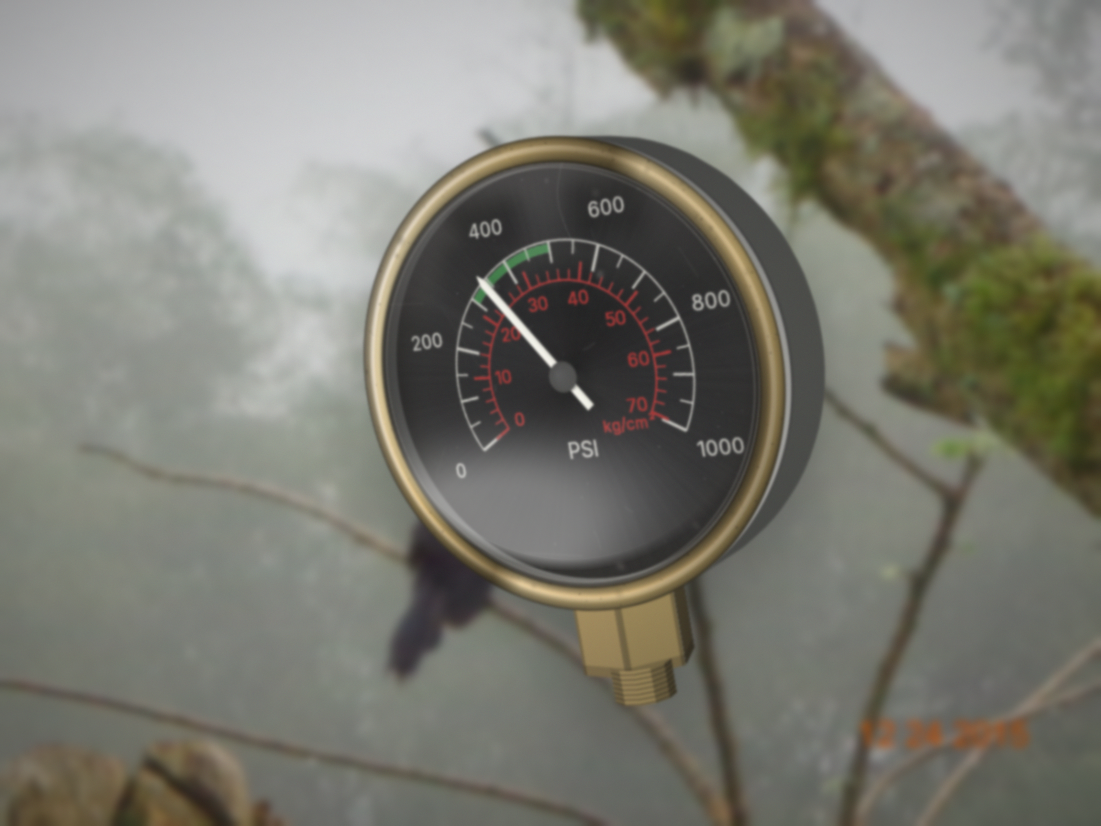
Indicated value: 350 psi
